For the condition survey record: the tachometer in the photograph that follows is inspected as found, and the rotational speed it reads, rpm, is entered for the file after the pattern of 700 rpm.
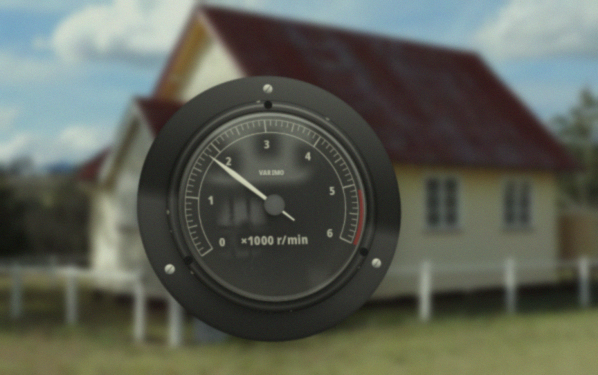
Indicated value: 1800 rpm
